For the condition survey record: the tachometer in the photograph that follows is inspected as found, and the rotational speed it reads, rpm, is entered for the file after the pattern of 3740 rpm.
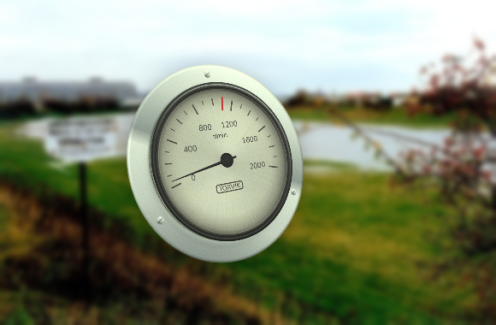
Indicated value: 50 rpm
